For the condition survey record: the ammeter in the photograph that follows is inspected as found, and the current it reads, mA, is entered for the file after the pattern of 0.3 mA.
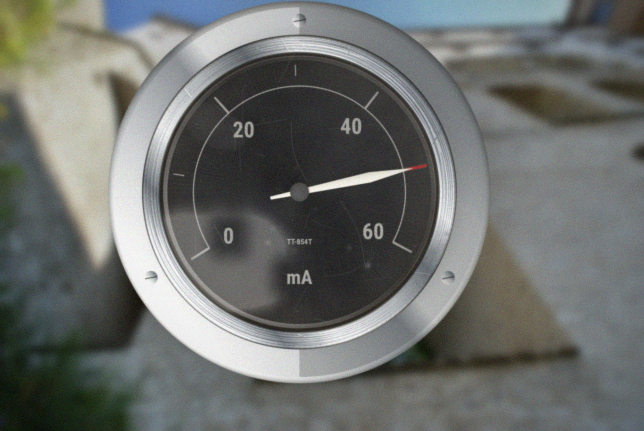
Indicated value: 50 mA
